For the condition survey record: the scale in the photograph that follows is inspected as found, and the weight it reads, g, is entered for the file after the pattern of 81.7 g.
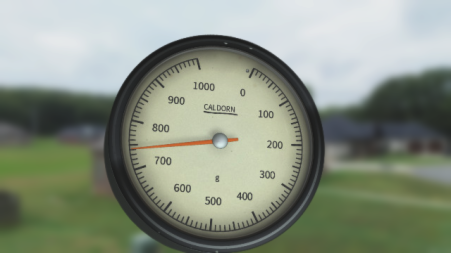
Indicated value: 740 g
